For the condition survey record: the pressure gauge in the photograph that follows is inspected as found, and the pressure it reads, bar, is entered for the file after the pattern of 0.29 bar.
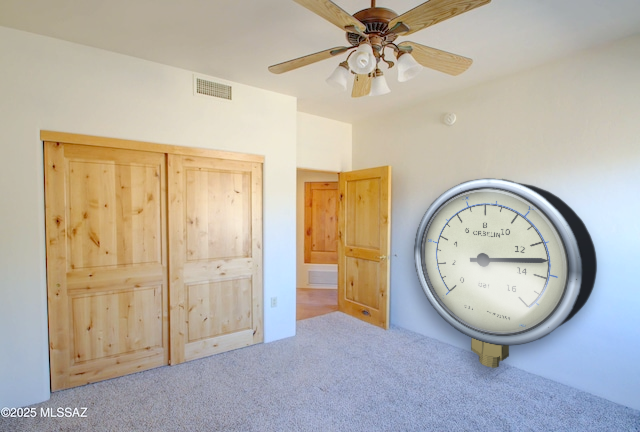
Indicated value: 13 bar
